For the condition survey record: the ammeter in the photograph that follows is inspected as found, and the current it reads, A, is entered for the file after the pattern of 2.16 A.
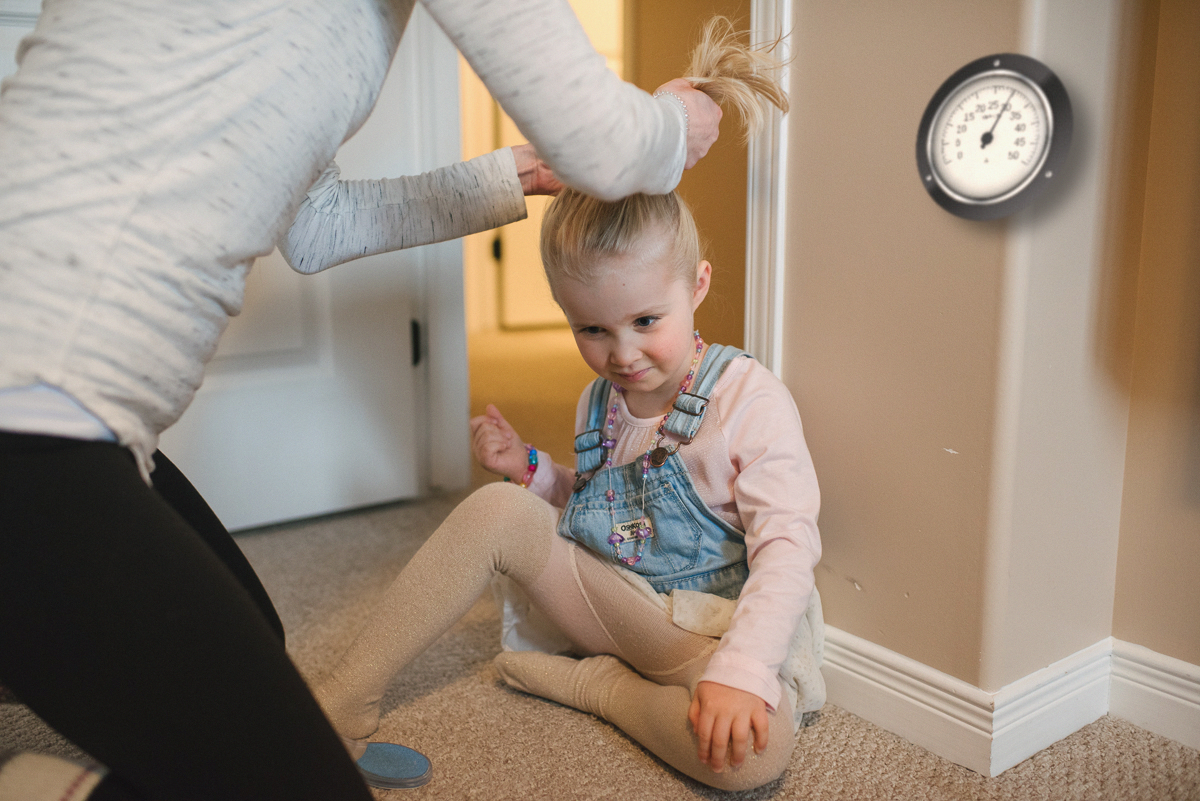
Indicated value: 30 A
